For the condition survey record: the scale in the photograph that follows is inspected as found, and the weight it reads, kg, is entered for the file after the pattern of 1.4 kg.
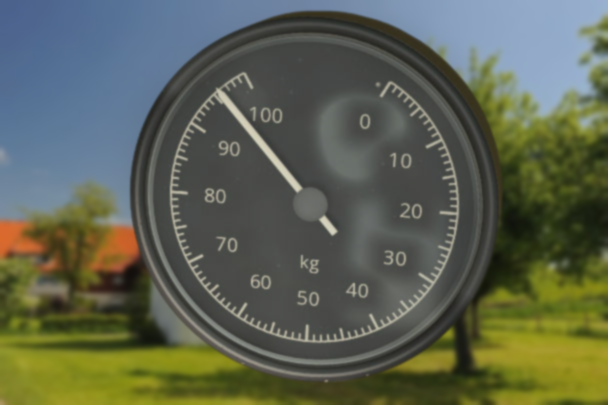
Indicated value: 96 kg
